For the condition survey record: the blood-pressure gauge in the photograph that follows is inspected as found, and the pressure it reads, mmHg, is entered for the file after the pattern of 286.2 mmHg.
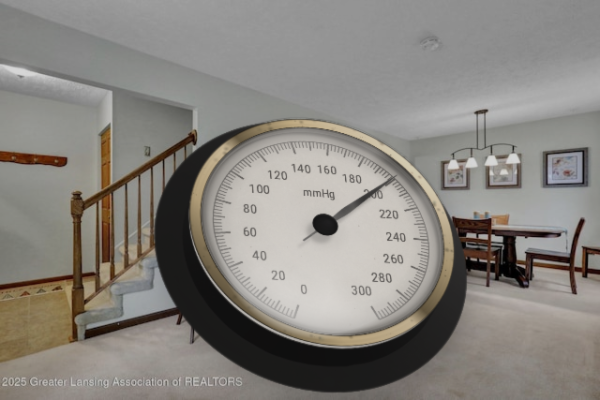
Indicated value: 200 mmHg
